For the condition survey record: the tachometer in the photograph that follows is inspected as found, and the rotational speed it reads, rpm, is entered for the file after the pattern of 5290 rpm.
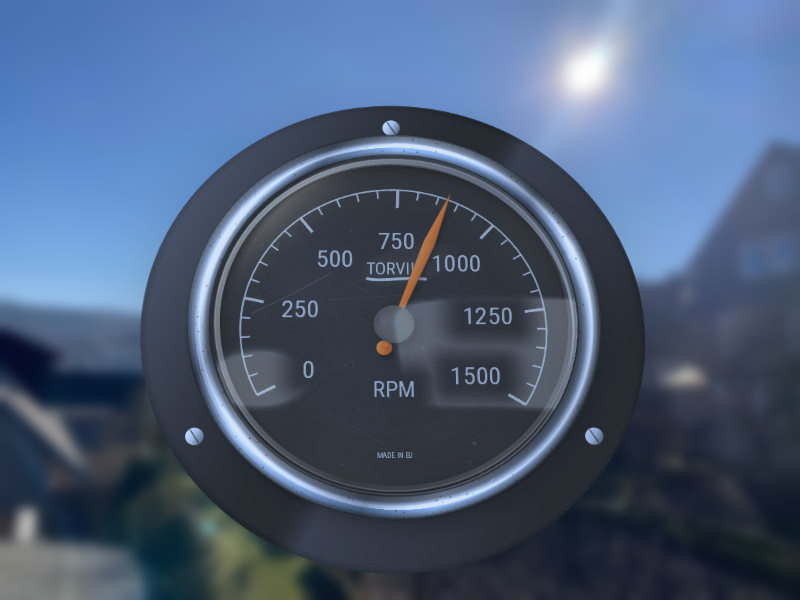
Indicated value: 875 rpm
